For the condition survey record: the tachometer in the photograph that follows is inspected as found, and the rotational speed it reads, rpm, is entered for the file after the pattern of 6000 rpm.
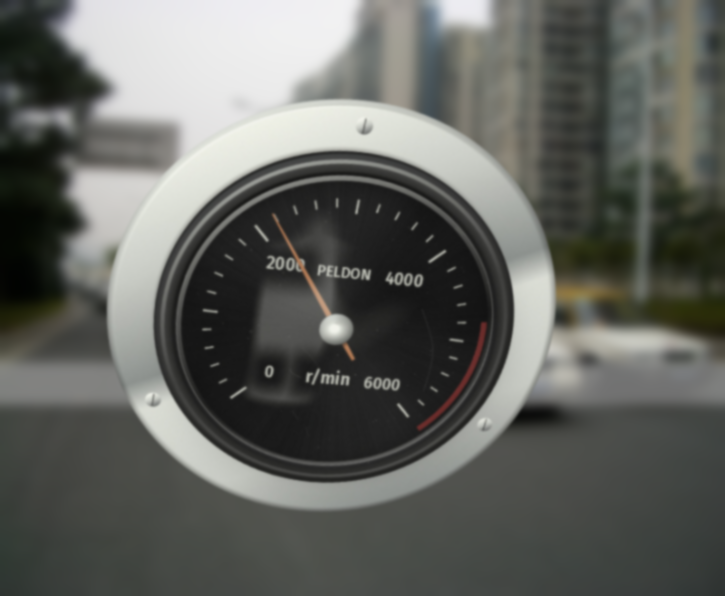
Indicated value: 2200 rpm
